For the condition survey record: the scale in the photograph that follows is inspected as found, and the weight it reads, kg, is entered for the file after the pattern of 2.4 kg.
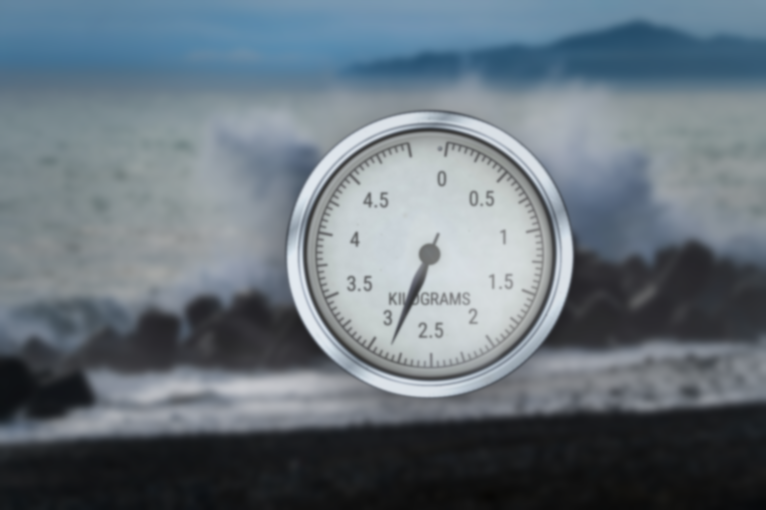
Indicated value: 2.85 kg
